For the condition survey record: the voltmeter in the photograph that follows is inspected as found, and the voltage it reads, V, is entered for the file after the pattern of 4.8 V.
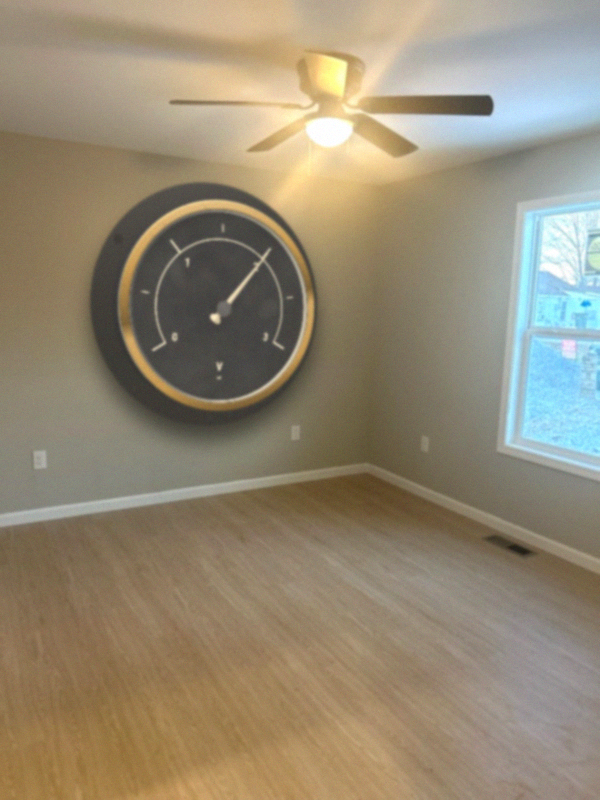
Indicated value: 2 V
